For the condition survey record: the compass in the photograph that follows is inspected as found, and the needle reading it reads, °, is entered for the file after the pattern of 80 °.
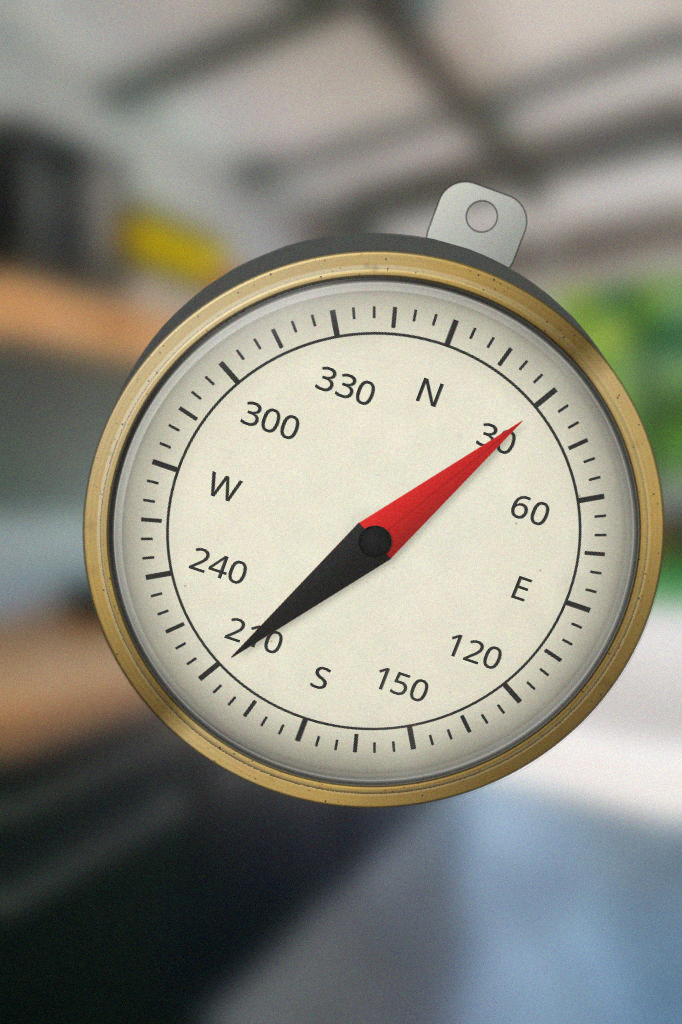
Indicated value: 30 °
